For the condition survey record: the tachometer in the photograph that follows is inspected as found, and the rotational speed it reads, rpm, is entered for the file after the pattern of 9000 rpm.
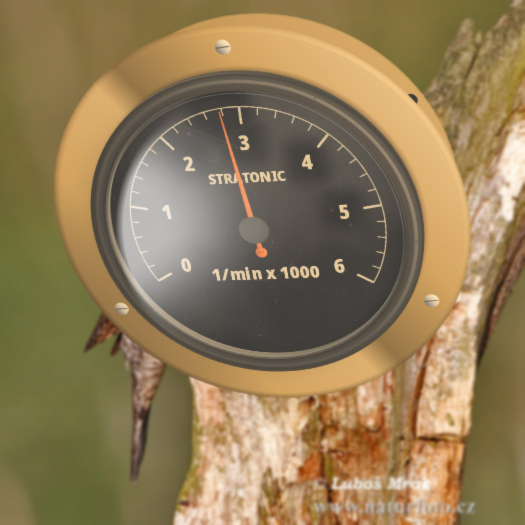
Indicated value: 2800 rpm
